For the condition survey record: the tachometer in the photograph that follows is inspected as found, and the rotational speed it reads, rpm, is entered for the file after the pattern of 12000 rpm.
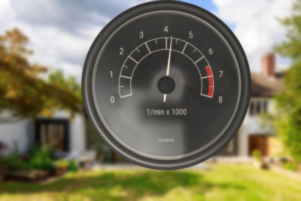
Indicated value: 4250 rpm
